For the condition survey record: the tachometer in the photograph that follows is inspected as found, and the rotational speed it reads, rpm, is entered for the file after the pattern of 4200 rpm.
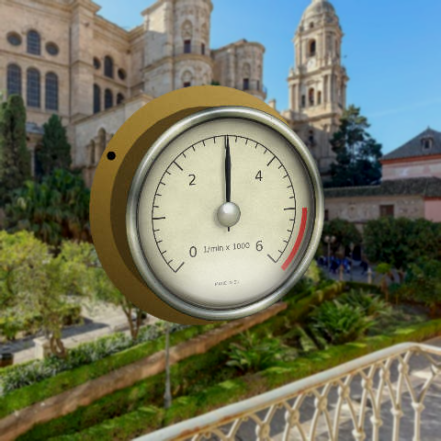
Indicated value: 3000 rpm
